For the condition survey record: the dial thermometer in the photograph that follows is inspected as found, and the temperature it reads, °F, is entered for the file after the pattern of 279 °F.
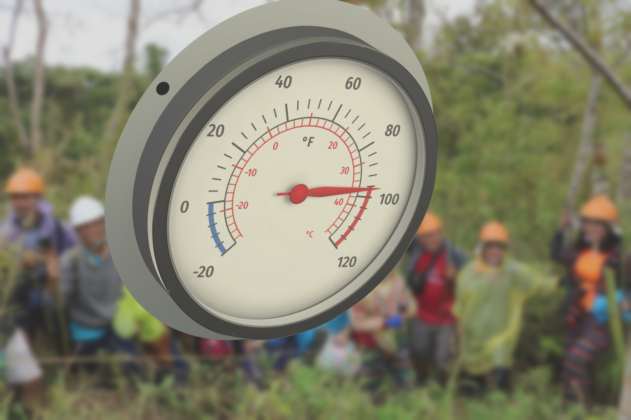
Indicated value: 96 °F
